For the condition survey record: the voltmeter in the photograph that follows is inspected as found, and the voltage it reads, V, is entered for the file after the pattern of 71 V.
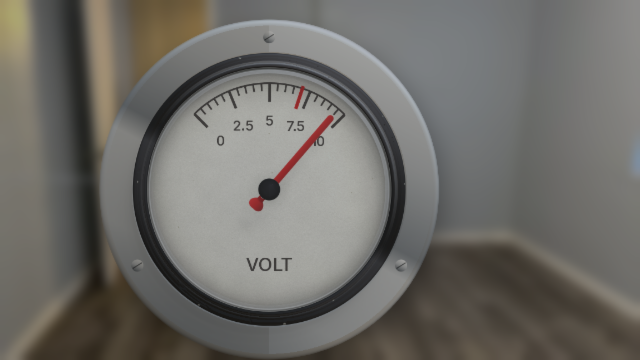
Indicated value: 9.5 V
